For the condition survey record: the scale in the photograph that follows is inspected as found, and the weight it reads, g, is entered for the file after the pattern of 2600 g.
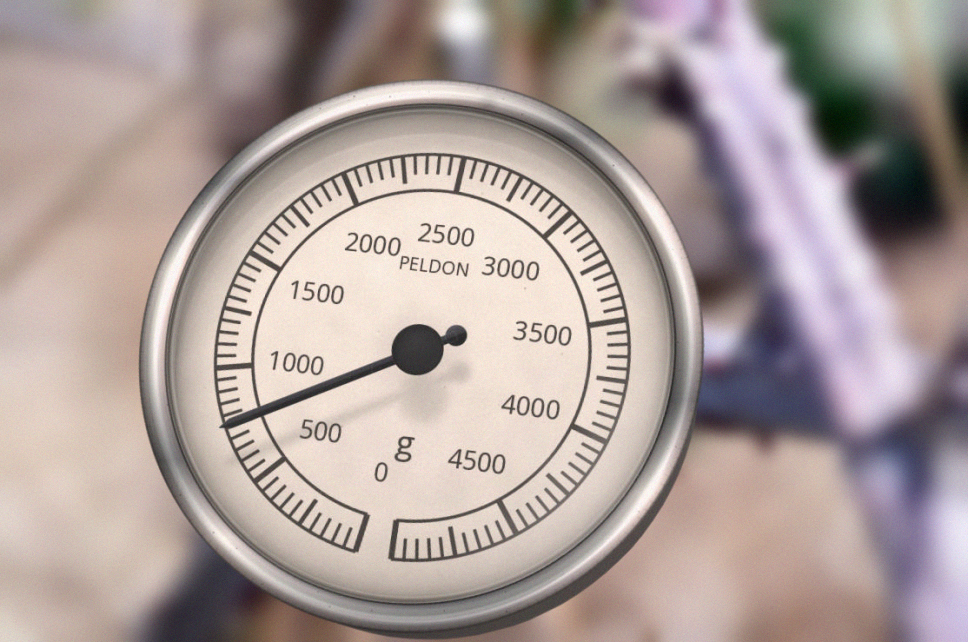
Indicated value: 750 g
